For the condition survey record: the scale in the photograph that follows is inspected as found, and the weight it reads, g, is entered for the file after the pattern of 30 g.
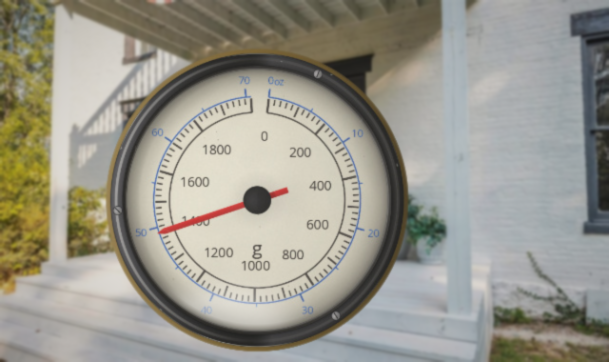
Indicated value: 1400 g
